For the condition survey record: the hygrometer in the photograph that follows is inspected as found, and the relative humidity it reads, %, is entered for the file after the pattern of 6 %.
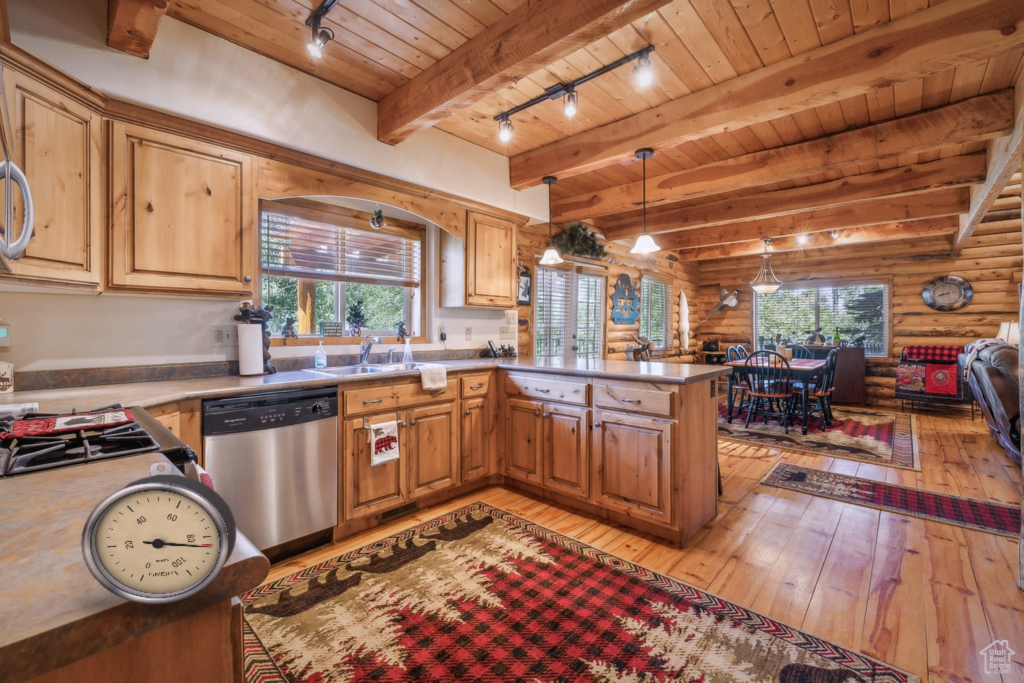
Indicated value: 84 %
